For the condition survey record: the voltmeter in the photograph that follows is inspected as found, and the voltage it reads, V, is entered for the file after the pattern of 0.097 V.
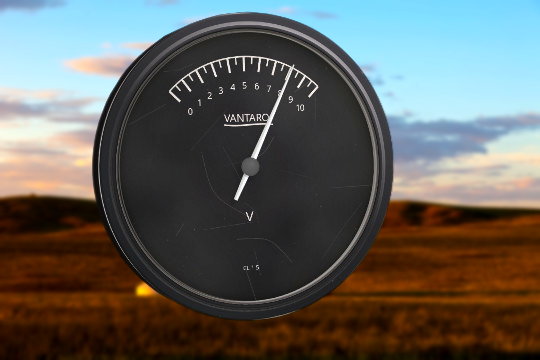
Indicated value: 8 V
